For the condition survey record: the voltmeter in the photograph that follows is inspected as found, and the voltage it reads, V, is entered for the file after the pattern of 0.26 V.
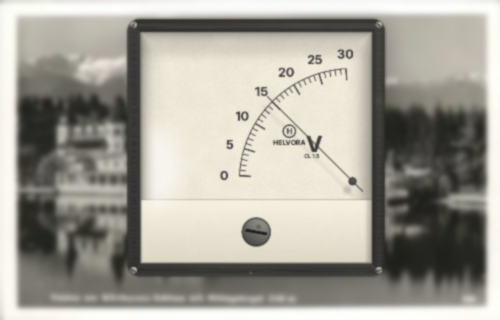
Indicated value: 15 V
